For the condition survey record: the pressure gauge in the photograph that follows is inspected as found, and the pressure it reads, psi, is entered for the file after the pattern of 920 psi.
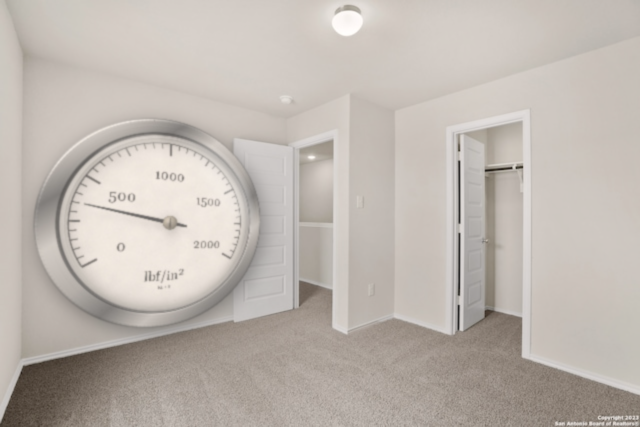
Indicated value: 350 psi
